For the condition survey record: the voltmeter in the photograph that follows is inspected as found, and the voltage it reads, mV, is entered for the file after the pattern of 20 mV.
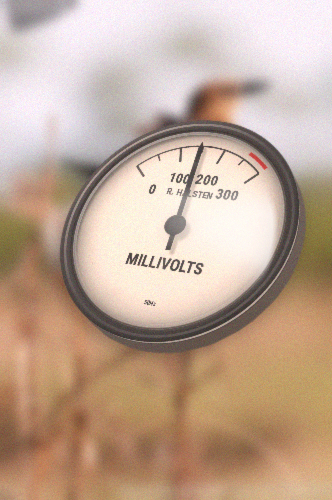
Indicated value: 150 mV
